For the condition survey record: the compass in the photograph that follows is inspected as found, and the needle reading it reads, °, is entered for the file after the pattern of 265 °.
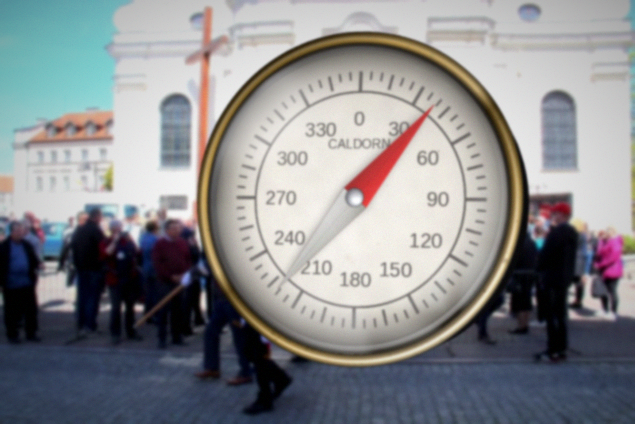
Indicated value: 40 °
